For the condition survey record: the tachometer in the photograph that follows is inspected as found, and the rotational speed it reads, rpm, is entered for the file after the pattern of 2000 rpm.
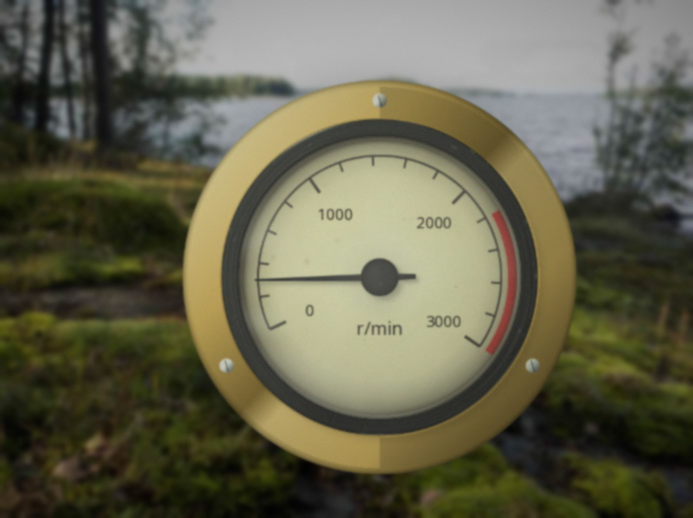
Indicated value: 300 rpm
